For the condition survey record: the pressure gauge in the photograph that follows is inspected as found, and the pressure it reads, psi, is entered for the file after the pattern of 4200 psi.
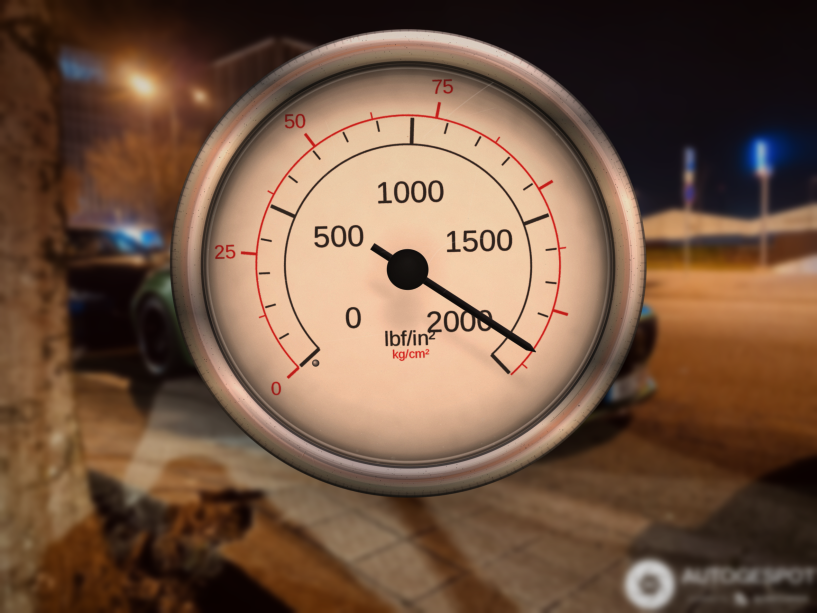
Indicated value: 1900 psi
